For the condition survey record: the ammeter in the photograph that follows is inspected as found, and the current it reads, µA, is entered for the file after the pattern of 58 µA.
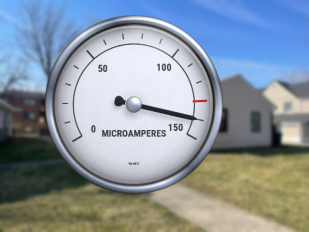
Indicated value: 140 µA
